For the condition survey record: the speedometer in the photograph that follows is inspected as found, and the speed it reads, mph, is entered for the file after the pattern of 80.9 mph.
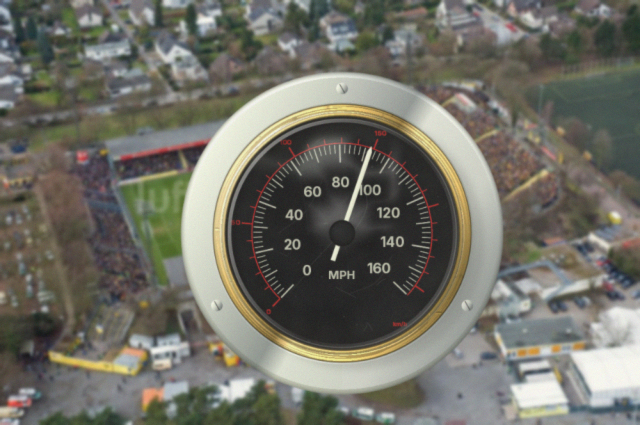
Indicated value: 92 mph
